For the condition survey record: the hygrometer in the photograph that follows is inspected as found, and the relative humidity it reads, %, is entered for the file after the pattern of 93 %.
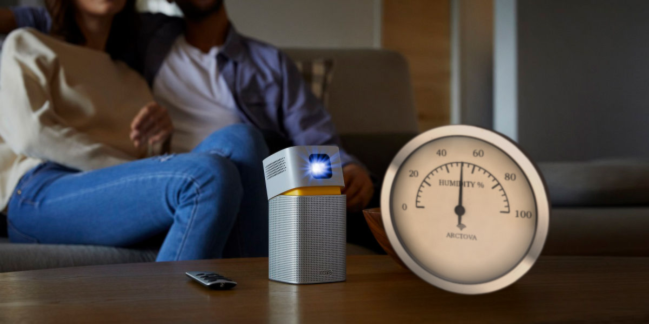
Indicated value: 52 %
